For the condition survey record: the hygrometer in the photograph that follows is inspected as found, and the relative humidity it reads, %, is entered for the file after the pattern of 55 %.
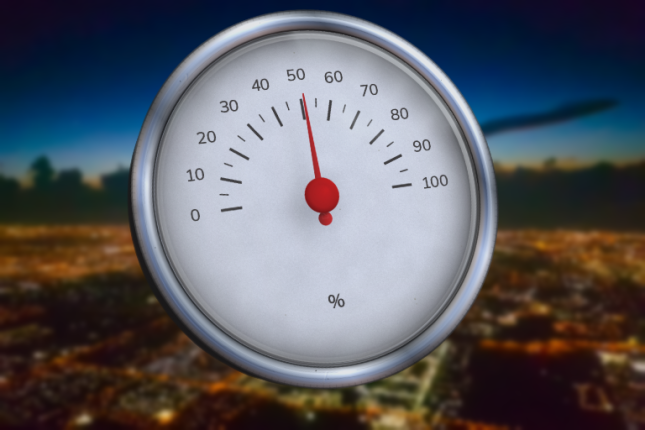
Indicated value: 50 %
